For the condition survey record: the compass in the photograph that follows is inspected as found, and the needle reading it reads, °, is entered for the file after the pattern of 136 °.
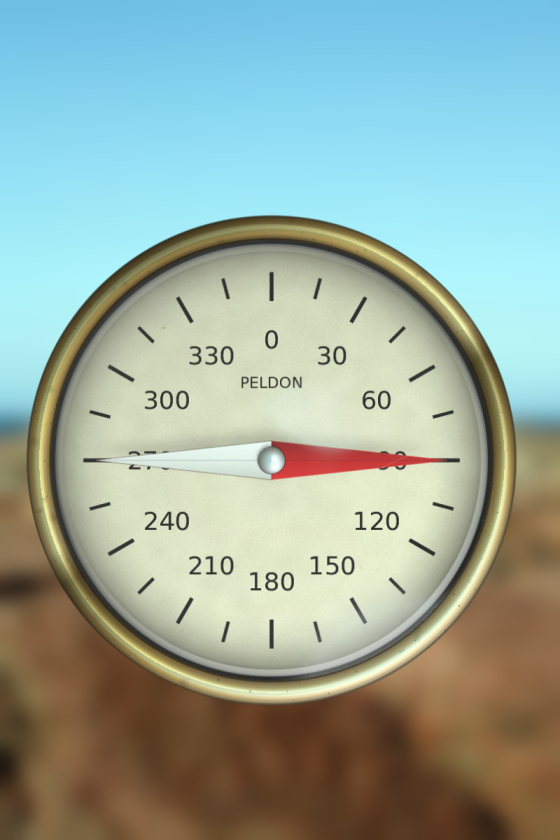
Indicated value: 90 °
